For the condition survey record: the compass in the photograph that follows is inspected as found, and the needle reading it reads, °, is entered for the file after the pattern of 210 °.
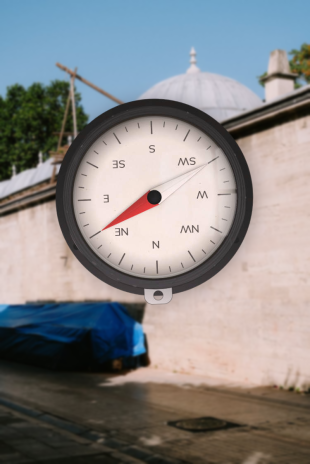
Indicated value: 60 °
